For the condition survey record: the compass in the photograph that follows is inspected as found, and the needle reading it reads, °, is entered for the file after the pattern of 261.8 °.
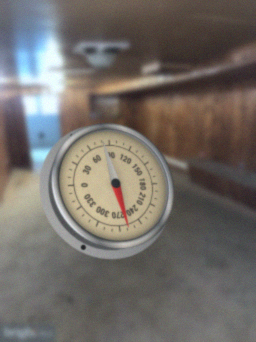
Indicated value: 260 °
